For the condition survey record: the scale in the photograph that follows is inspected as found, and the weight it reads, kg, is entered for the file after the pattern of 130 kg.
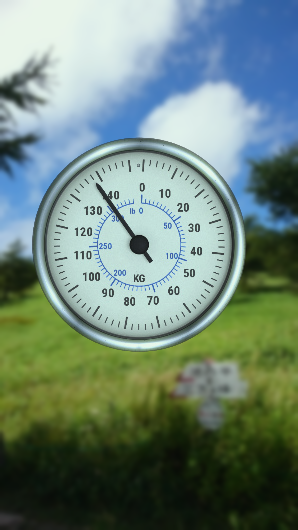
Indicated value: 138 kg
